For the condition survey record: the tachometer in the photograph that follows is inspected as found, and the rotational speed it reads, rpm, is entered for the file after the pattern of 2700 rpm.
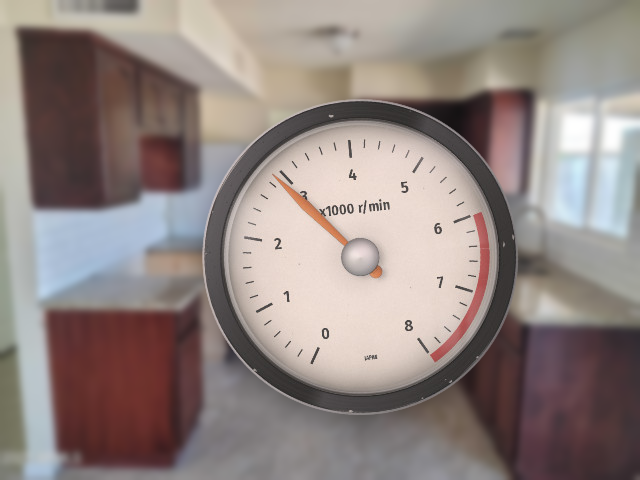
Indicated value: 2900 rpm
